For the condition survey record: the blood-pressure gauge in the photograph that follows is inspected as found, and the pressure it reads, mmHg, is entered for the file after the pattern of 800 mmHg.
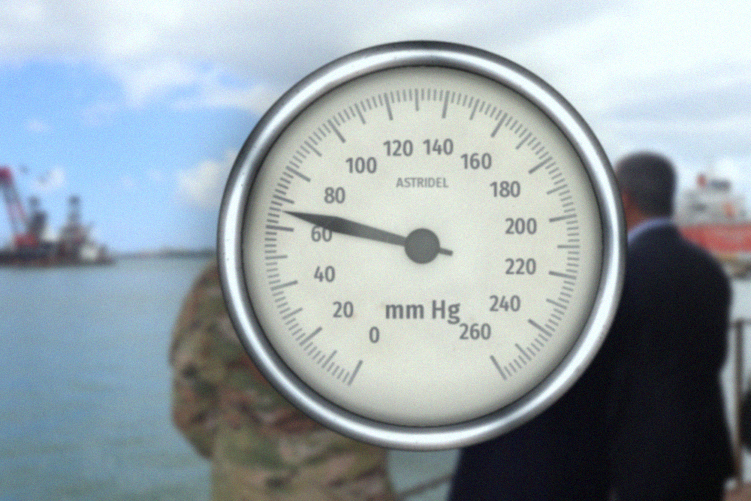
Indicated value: 66 mmHg
